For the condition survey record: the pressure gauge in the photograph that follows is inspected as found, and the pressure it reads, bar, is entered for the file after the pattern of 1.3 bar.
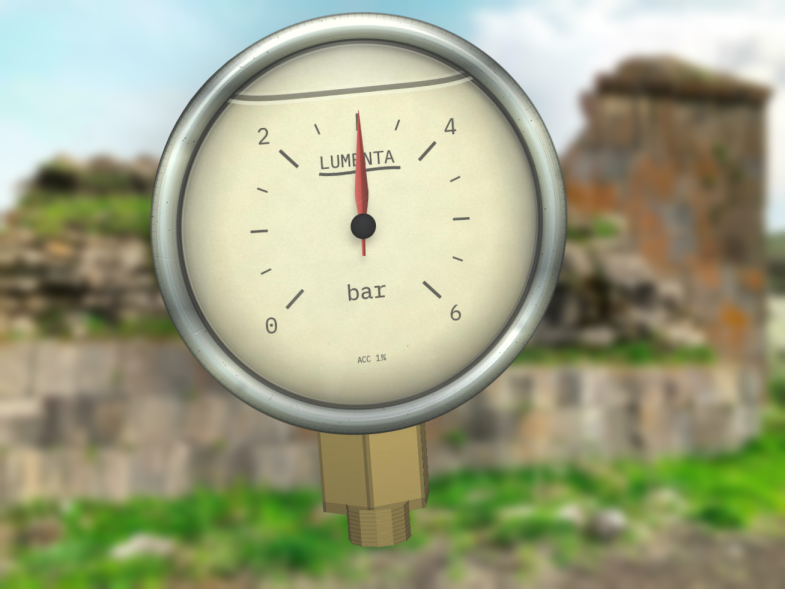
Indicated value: 3 bar
